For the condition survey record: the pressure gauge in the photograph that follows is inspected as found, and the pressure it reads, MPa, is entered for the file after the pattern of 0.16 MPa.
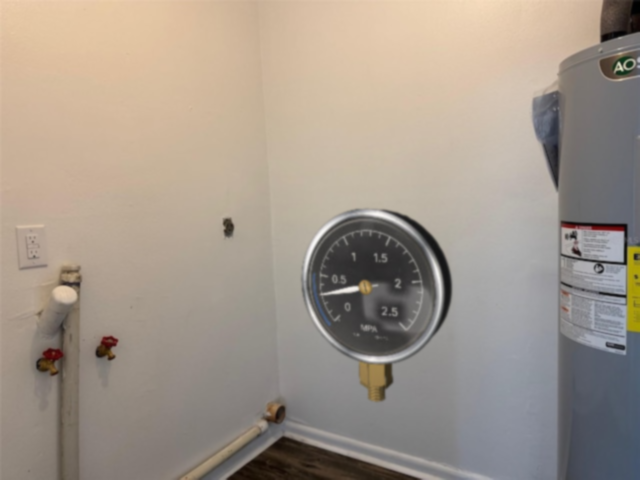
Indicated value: 0.3 MPa
